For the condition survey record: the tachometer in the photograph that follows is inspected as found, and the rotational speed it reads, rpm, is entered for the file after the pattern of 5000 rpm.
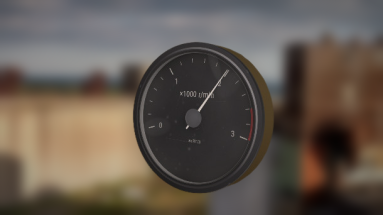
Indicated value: 2000 rpm
